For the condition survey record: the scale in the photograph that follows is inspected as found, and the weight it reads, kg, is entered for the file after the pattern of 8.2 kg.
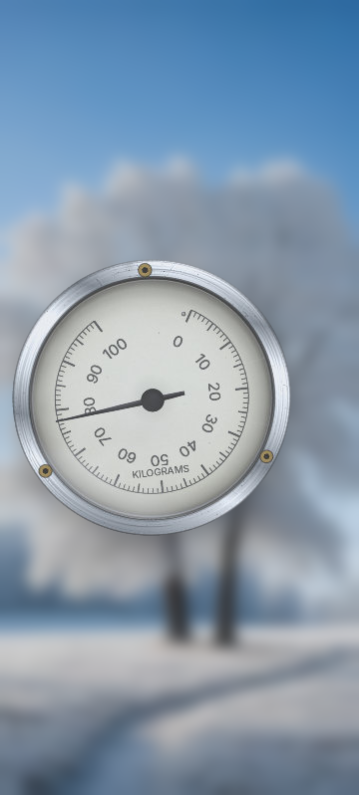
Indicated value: 78 kg
